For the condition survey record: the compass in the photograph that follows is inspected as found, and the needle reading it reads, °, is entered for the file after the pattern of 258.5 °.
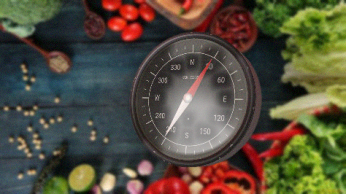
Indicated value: 30 °
